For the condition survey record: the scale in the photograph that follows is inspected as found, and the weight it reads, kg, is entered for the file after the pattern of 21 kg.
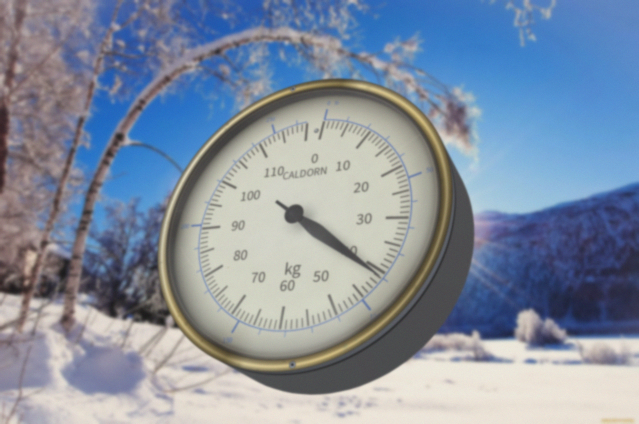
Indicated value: 41 kg
